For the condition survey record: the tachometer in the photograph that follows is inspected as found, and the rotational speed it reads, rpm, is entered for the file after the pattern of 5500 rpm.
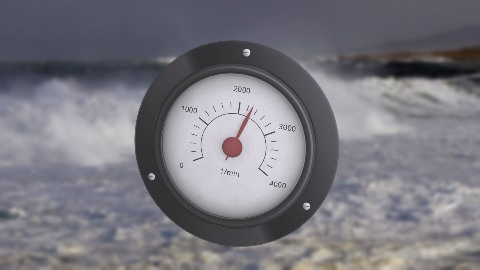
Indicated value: 2300 rpm
